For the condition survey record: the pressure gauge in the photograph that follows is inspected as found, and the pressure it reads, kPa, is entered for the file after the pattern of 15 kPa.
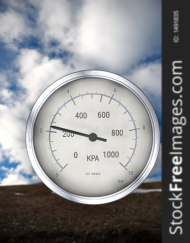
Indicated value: 225 kPa
